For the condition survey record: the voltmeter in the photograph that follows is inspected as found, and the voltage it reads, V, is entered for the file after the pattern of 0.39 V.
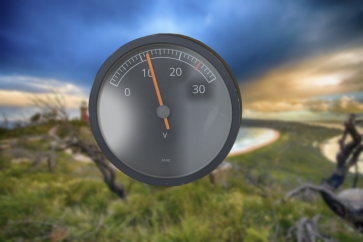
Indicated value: 12 V
